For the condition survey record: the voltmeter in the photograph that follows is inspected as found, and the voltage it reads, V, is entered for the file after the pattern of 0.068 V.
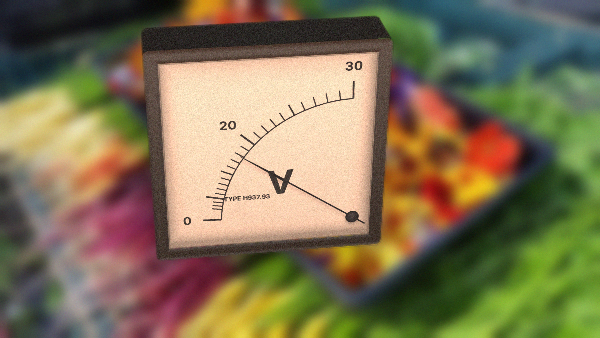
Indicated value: 18 V
